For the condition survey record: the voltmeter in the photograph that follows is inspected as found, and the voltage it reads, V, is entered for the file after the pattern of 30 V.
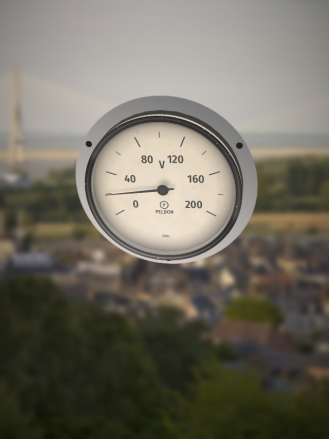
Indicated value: 20 V
